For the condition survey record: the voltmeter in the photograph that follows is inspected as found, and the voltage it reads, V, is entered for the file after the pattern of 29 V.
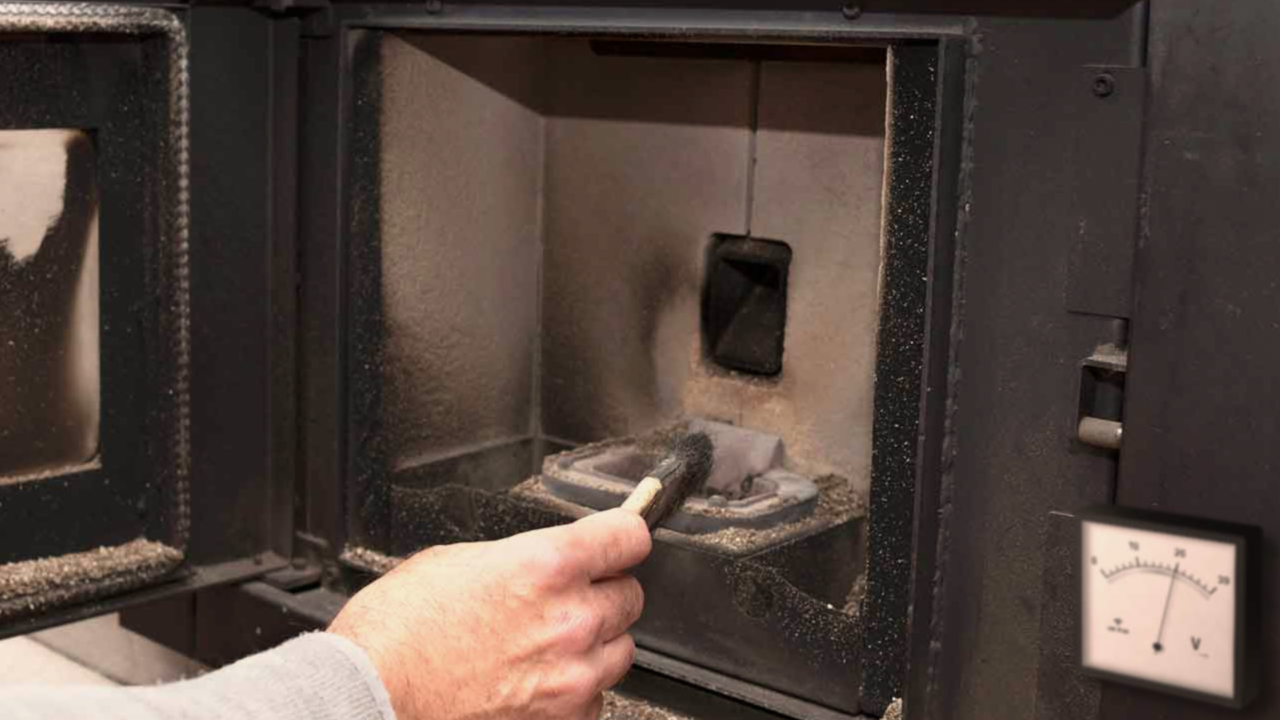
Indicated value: 20 V
